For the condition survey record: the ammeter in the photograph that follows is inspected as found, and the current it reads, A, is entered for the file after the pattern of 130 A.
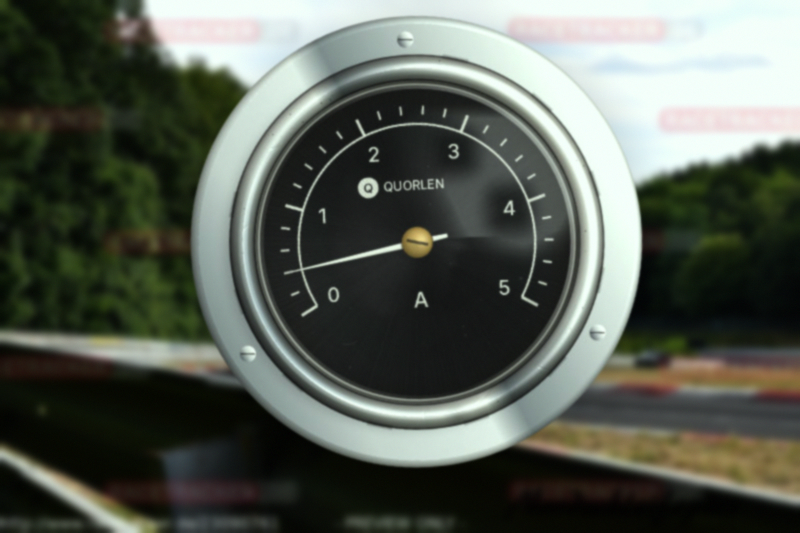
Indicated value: 0.4 A
